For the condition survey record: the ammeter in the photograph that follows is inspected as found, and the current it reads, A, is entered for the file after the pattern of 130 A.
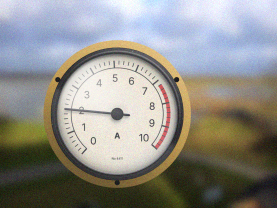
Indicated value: 2 A
